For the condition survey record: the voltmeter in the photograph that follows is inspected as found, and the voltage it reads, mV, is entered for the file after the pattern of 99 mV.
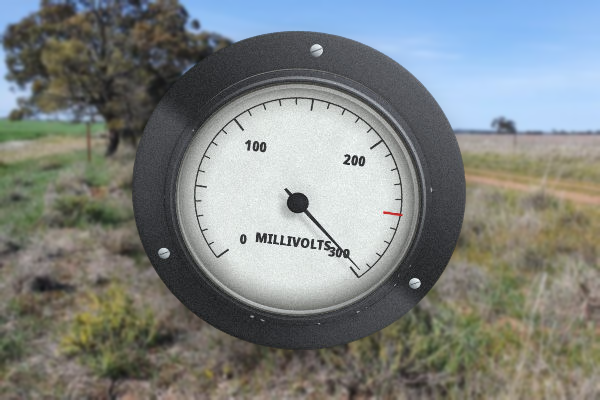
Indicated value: 295 mV
